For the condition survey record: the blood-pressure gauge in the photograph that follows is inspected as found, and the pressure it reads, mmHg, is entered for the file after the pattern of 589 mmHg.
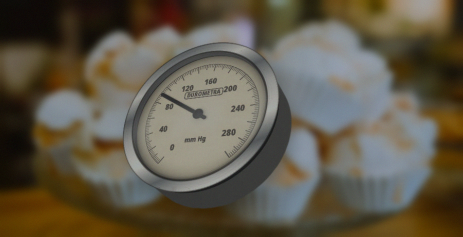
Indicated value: 90 mmHg
